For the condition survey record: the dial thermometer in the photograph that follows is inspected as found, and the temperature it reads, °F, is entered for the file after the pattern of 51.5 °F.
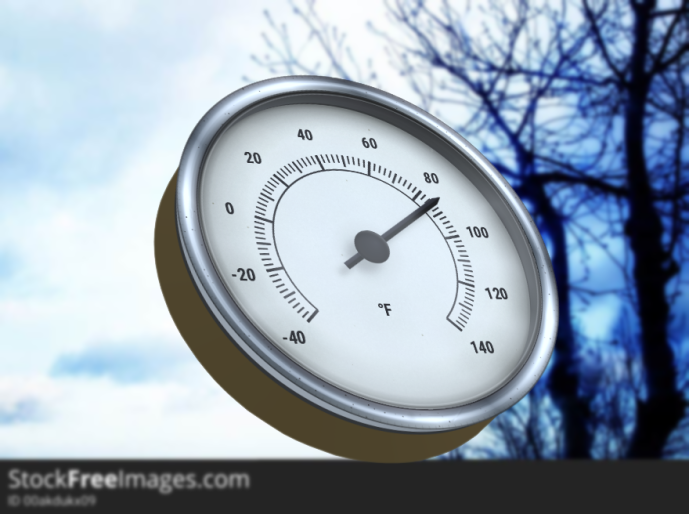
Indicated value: 86 °F
